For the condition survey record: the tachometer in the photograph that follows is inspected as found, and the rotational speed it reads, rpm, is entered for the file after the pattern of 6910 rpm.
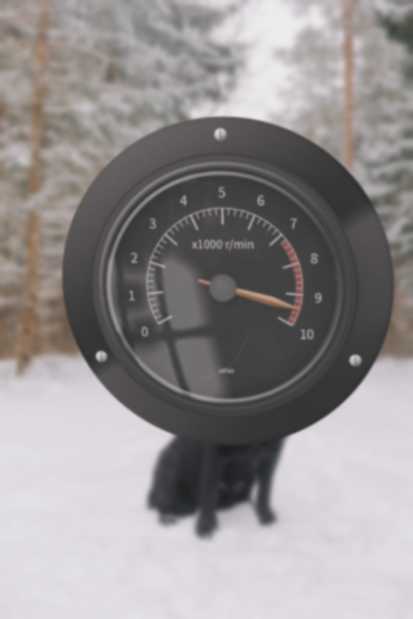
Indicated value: 9400 rpm
